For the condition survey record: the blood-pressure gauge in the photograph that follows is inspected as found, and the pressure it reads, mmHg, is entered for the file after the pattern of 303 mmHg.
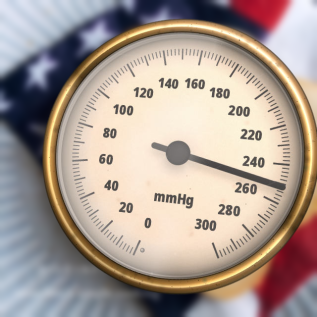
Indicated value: 252 mmHg
